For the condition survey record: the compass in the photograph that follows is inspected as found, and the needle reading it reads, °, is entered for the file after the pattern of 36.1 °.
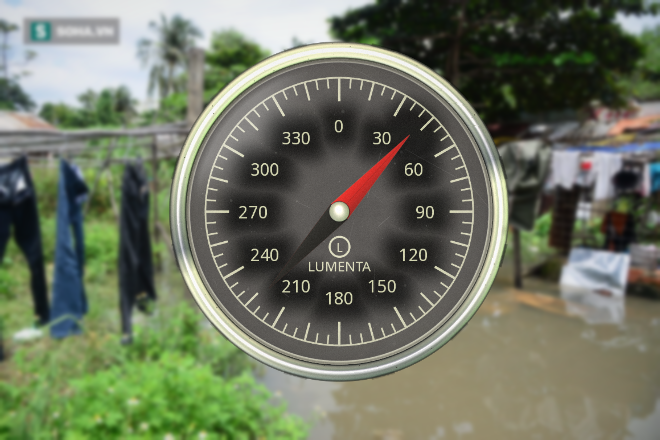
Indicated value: 42.5 °
